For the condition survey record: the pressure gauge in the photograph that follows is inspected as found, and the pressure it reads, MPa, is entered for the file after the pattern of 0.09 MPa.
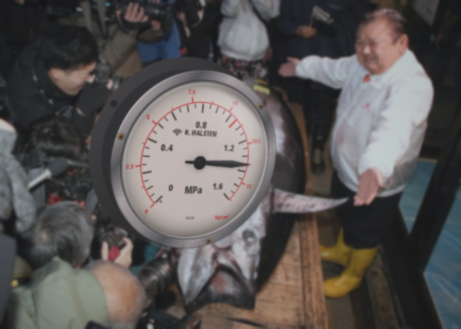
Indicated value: 1.35 MPa
